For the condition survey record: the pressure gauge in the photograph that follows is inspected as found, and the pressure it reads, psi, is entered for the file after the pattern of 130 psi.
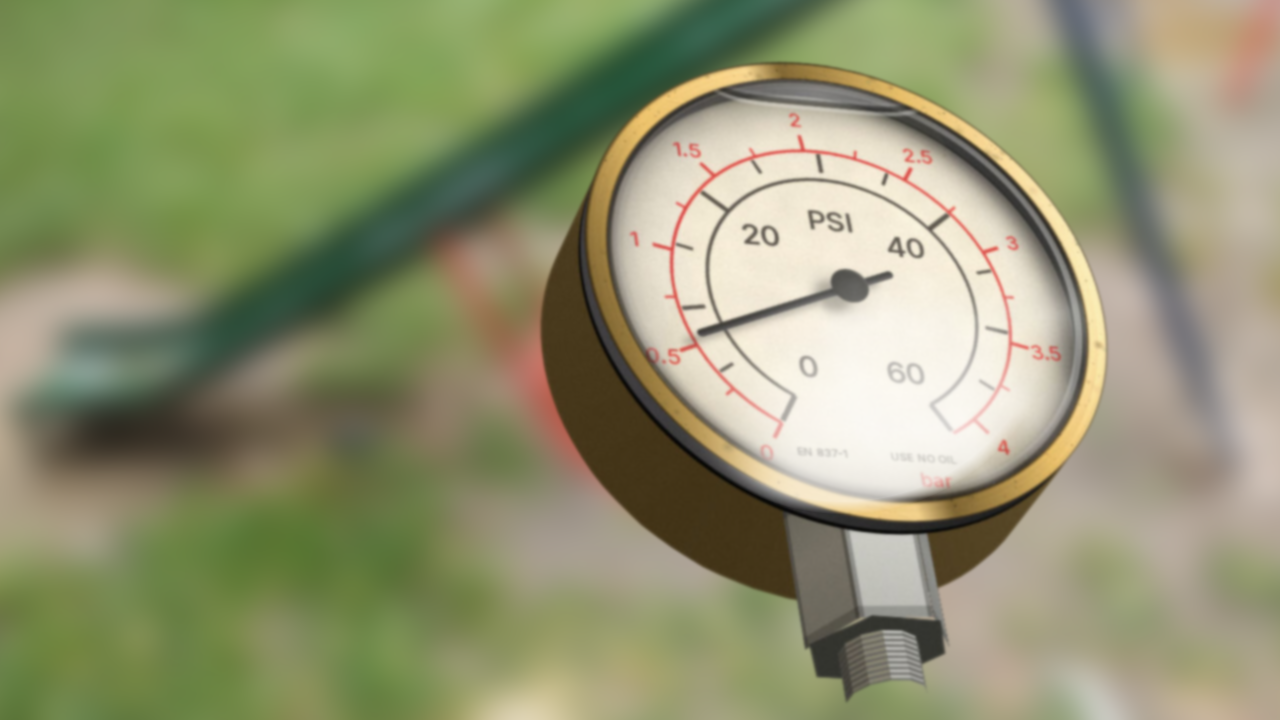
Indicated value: 7.5 psi
